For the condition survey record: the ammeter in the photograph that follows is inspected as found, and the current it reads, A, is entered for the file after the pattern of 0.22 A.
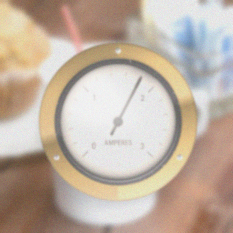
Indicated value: 1.8 A
